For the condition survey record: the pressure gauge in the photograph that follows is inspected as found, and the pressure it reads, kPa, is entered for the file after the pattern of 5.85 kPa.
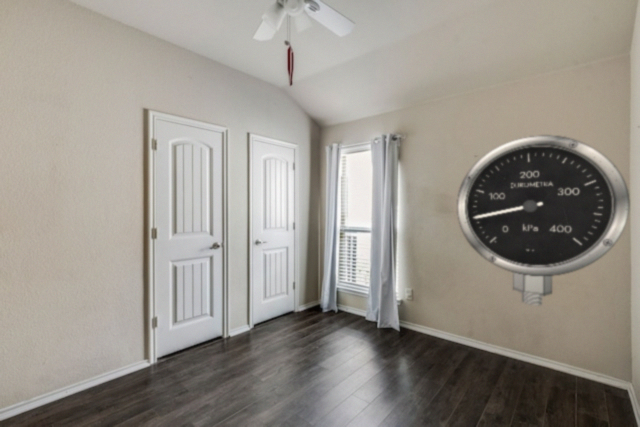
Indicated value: 50 kPa
